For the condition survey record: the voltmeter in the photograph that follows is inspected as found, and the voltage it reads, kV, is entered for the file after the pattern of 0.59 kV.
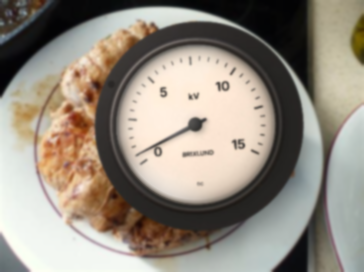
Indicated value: 0.5 kV
